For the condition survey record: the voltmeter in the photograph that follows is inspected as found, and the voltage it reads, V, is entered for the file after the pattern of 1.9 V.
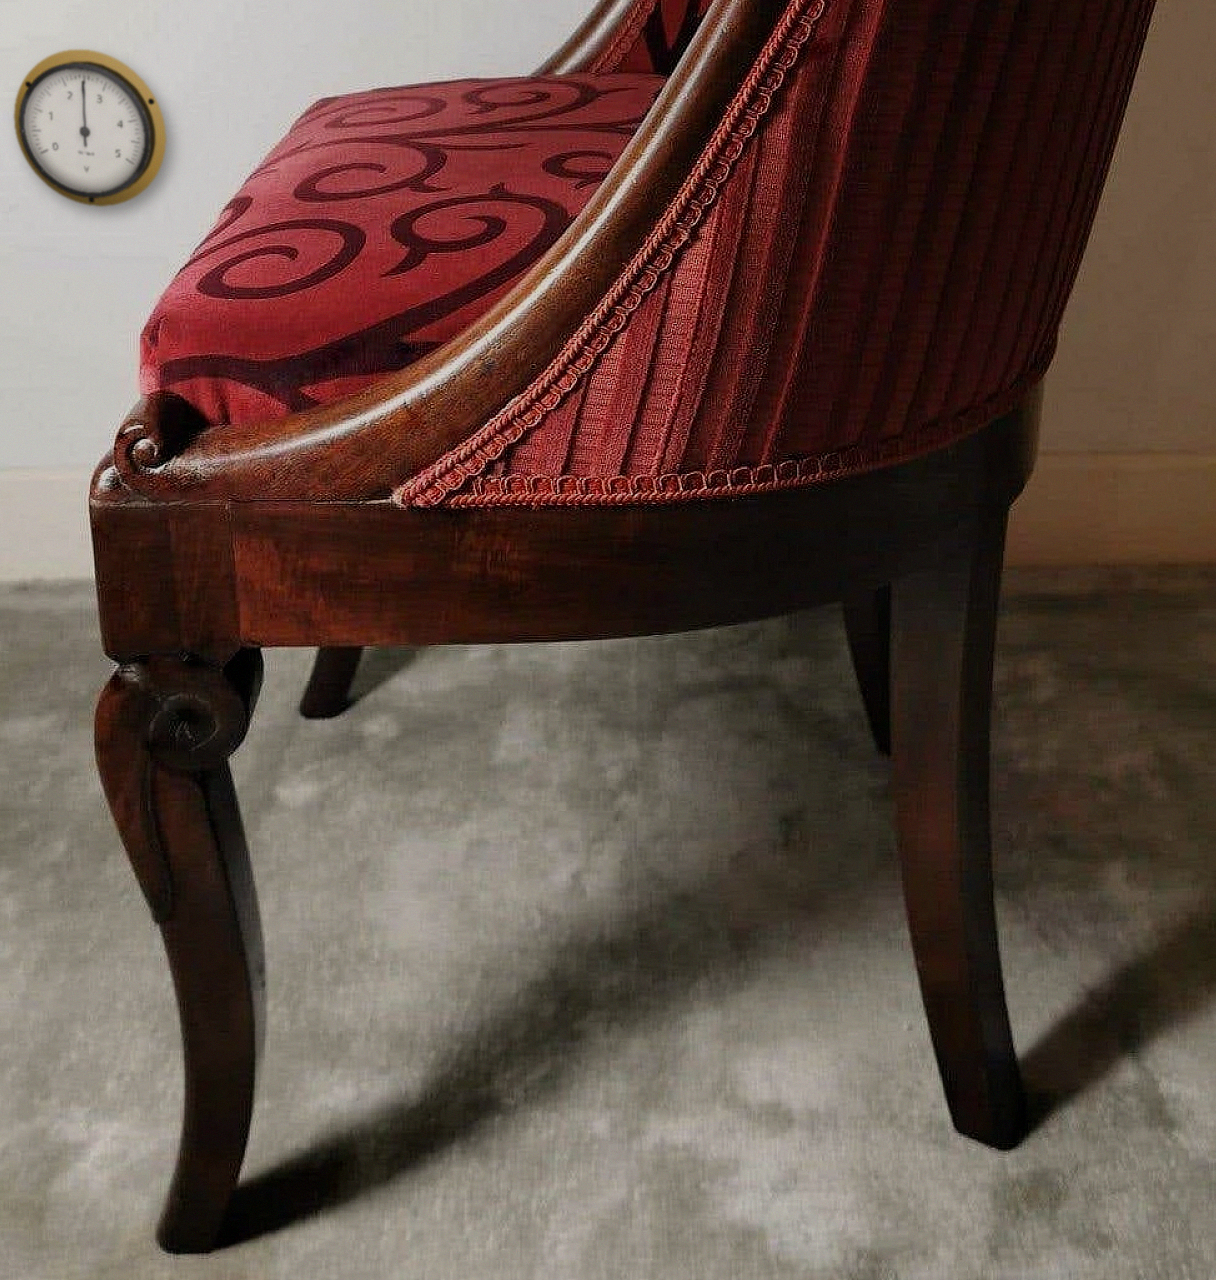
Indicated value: 2.5 V
